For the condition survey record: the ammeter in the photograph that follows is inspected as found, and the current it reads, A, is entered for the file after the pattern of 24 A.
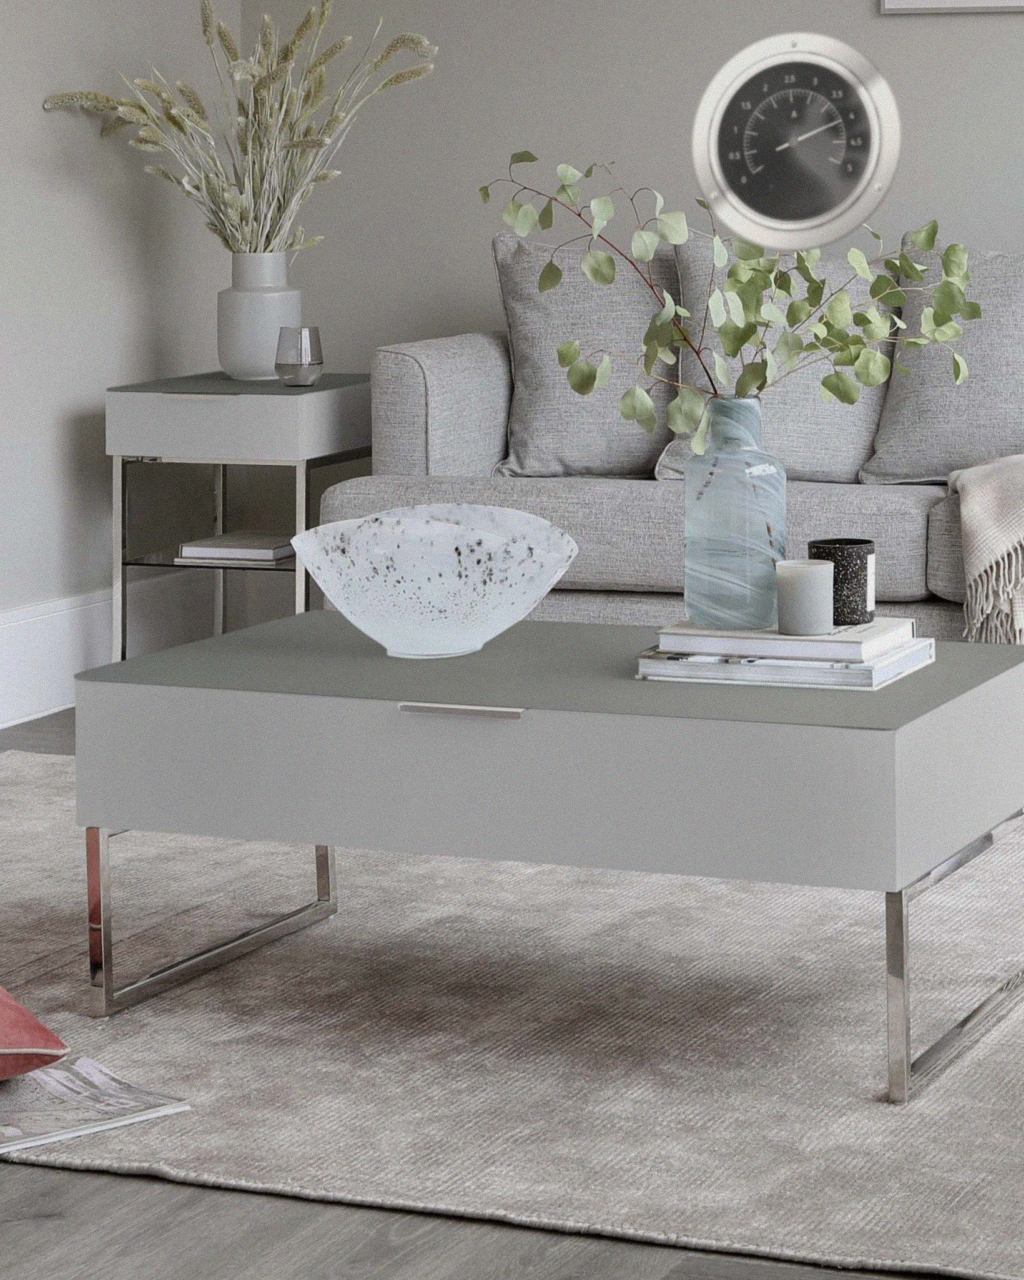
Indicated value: 4 A
